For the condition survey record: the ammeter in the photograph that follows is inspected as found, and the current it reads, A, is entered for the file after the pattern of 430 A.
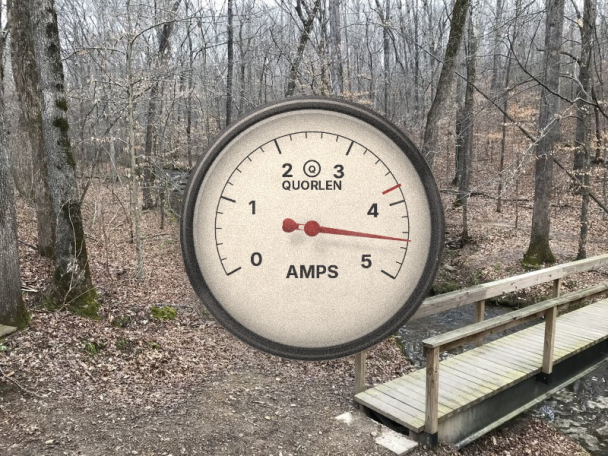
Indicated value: 4.5 A
